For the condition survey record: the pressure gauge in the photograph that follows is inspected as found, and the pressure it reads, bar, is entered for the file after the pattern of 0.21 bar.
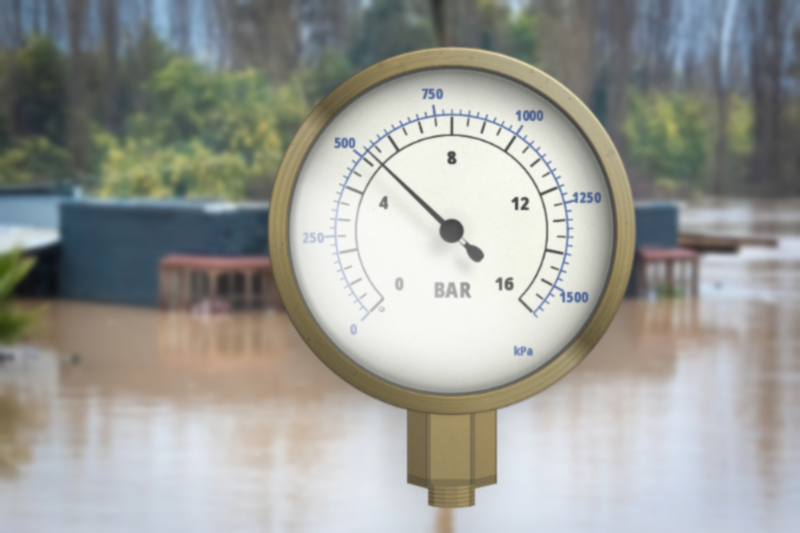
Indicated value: 5.25 bar
